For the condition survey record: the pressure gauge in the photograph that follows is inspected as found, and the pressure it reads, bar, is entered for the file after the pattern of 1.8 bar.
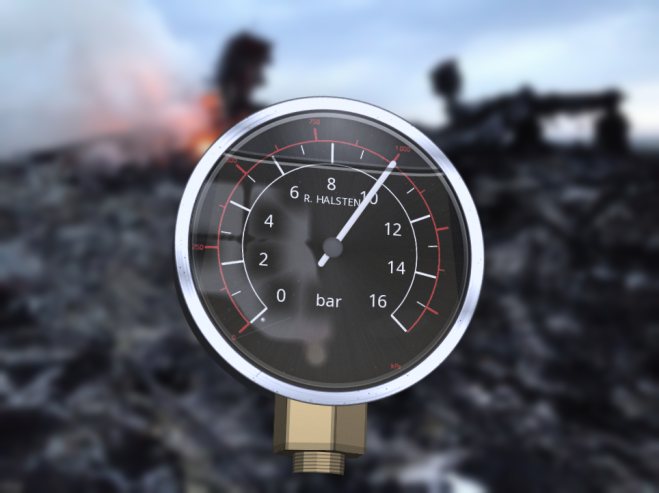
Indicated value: 10 bar
